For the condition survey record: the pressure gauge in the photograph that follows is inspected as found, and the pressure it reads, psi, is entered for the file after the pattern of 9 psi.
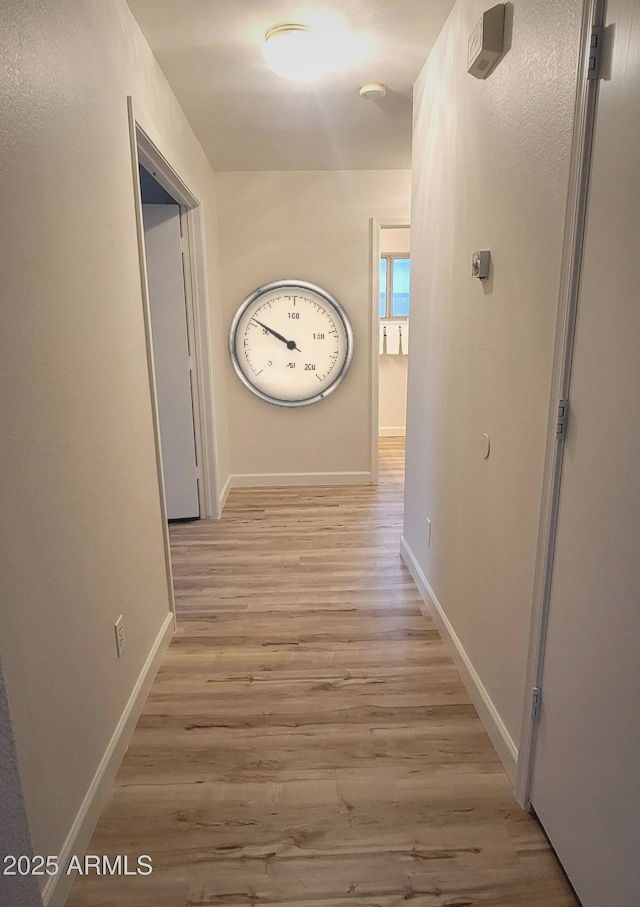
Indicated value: 55 psi
